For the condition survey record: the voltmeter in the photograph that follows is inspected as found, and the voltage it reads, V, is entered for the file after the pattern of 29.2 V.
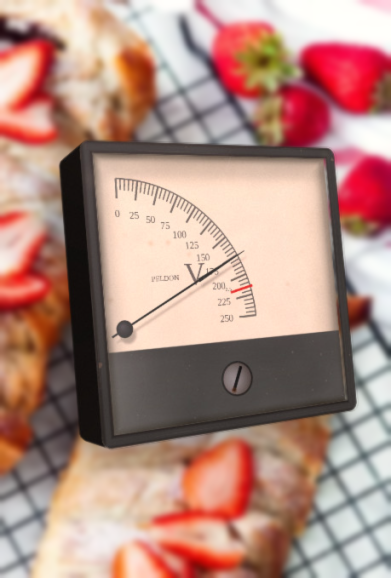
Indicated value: 175 V
